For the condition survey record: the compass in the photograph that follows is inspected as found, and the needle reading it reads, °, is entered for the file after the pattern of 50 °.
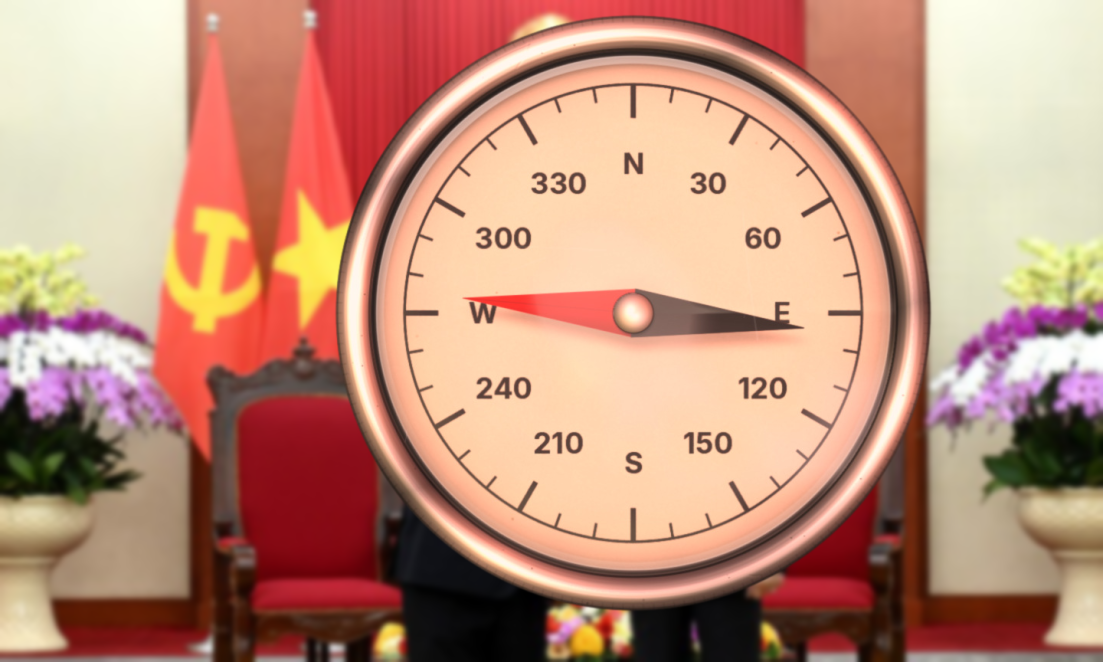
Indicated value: 275 °
